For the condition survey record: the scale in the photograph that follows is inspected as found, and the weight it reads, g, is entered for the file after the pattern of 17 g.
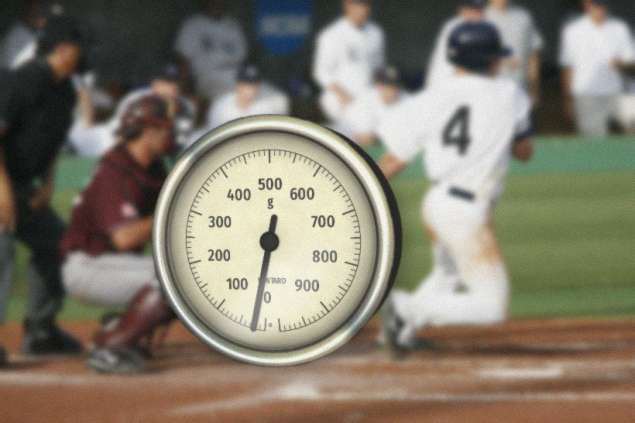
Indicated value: 20 g
